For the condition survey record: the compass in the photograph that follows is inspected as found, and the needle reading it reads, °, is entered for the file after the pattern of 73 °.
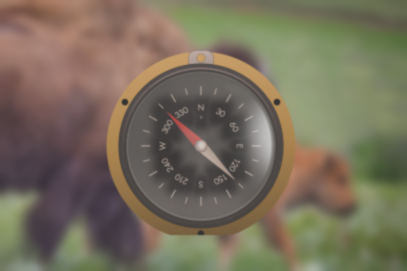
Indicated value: 315 °
